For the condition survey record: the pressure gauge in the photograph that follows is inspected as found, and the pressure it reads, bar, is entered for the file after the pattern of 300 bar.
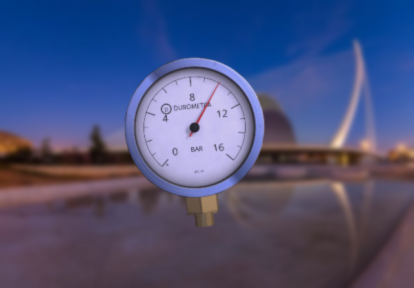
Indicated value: 10 bar
